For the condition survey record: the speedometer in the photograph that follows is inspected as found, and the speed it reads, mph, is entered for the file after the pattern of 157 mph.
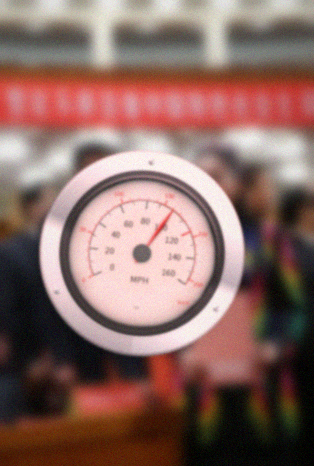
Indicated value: 100 mph
